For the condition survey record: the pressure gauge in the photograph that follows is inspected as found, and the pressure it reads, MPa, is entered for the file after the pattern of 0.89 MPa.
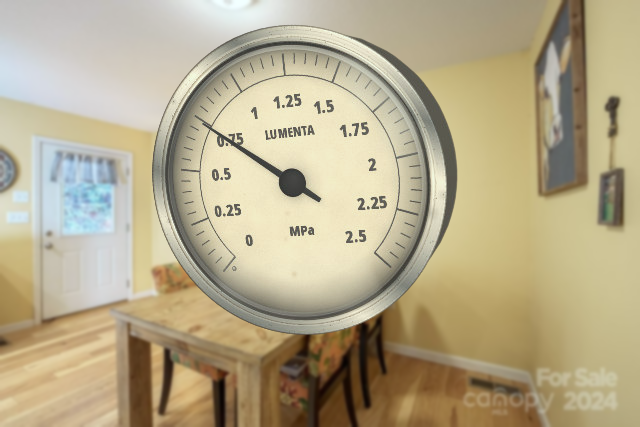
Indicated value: 0.75 MPa
